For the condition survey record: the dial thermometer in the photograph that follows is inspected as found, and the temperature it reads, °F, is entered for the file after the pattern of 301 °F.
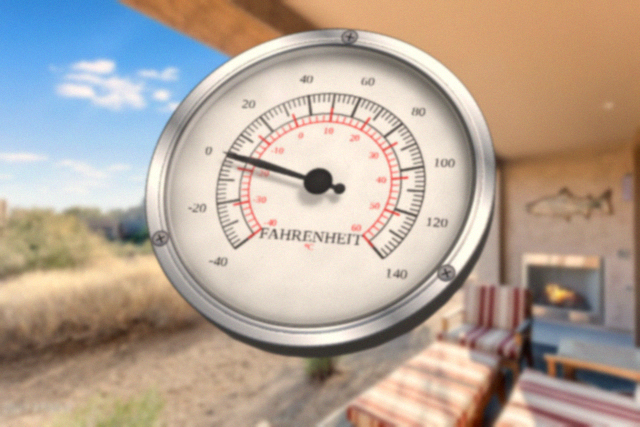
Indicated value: 0 °F
